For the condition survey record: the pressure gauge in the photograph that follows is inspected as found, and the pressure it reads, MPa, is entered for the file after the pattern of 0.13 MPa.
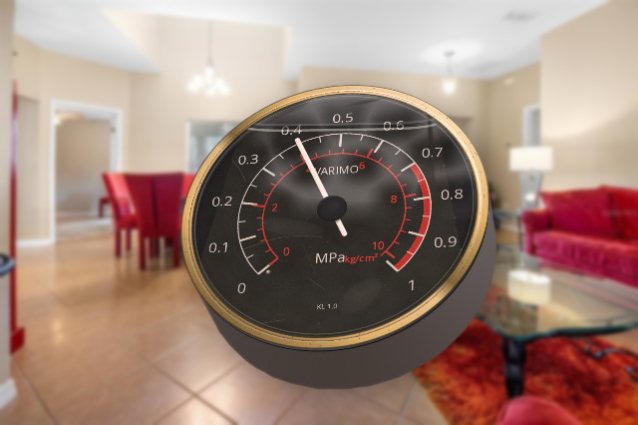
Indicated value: 0.4 MPa
